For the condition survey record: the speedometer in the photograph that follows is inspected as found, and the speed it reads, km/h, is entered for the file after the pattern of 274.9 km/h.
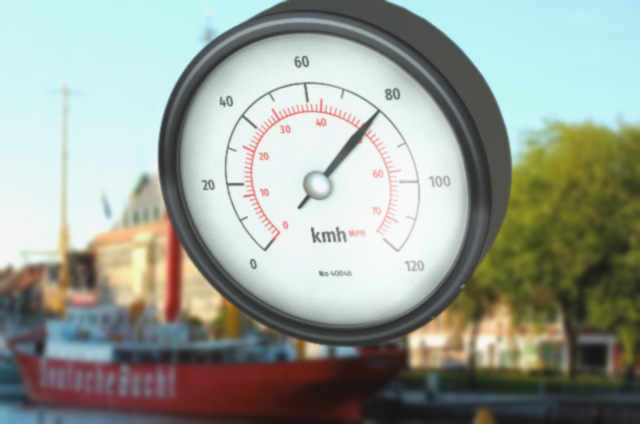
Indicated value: 80 km/h
